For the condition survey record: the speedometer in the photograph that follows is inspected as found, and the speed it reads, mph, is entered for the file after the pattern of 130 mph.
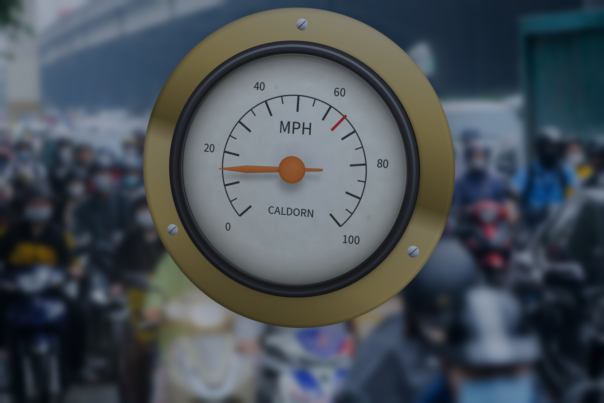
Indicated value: 15 mph
